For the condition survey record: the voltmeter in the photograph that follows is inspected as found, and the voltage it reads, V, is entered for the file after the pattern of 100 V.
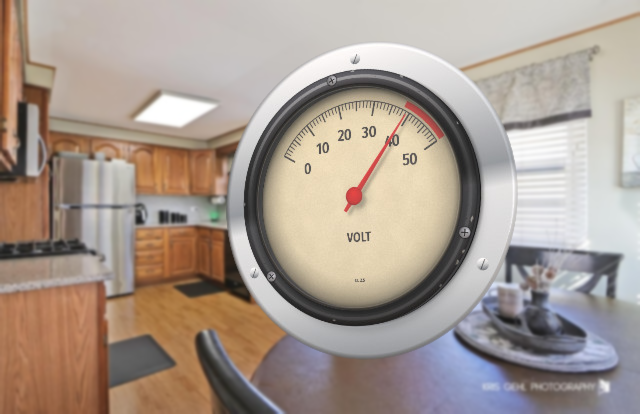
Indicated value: 40 V
